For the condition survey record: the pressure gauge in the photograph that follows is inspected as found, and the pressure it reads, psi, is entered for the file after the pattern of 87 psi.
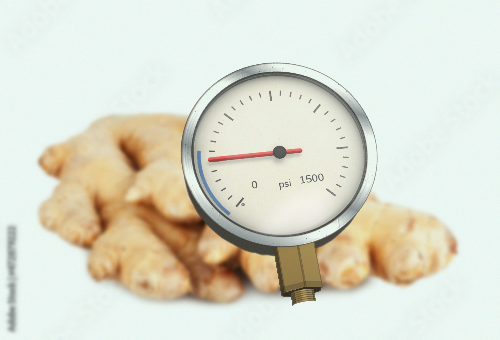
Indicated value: 250 psi
